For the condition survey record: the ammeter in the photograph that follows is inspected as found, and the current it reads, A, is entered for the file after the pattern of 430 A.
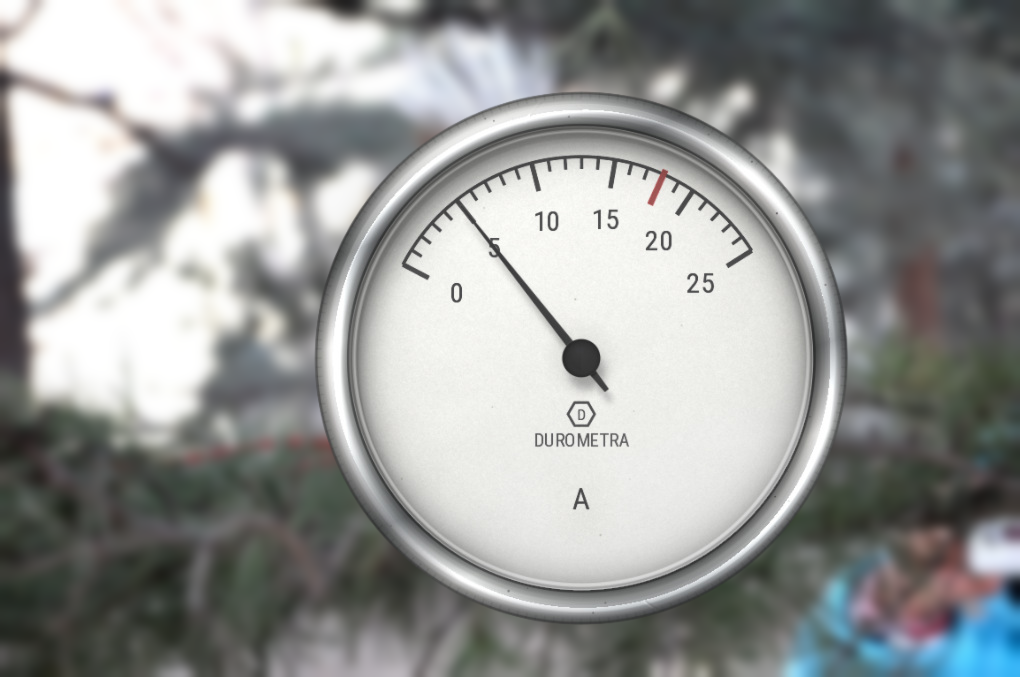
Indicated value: 5 A
